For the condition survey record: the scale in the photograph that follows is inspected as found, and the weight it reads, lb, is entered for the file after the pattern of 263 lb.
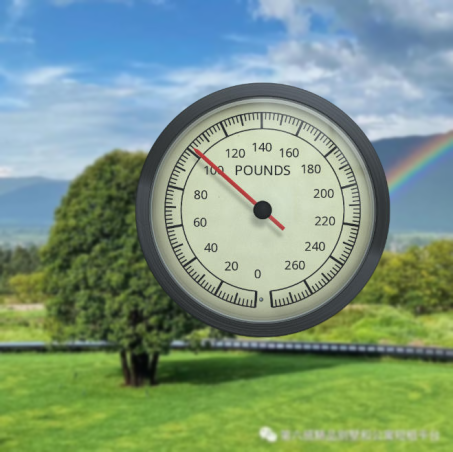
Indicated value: 102 lb
